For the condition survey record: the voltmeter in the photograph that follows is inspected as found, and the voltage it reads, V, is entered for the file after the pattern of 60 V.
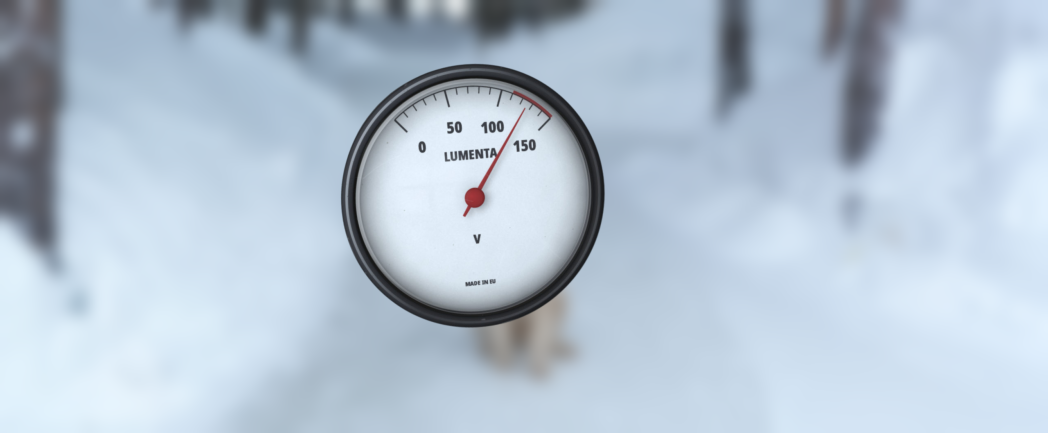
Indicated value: 125 V
